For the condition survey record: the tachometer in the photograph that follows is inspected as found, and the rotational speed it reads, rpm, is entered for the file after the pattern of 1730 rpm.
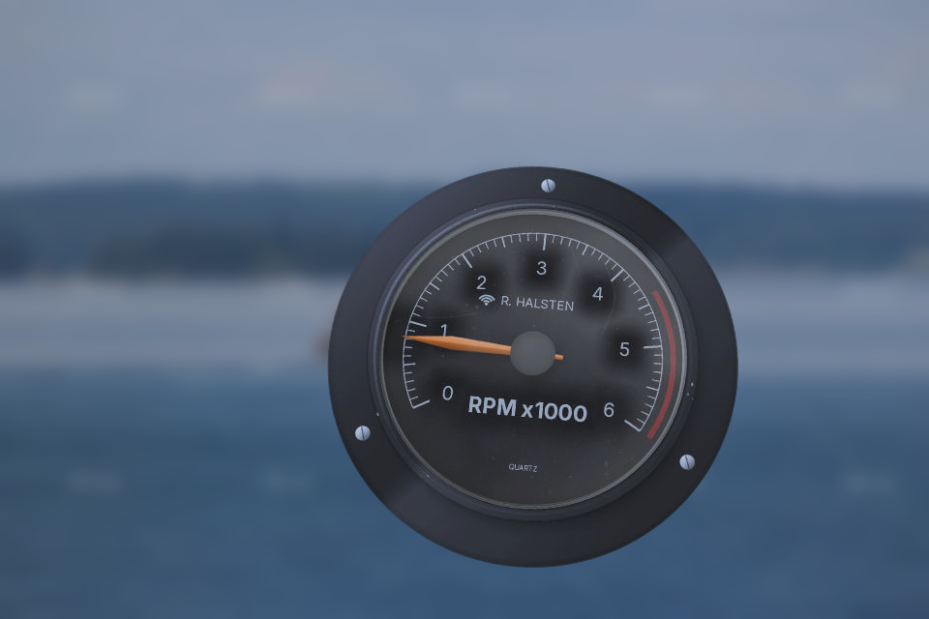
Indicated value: 800 rpm
